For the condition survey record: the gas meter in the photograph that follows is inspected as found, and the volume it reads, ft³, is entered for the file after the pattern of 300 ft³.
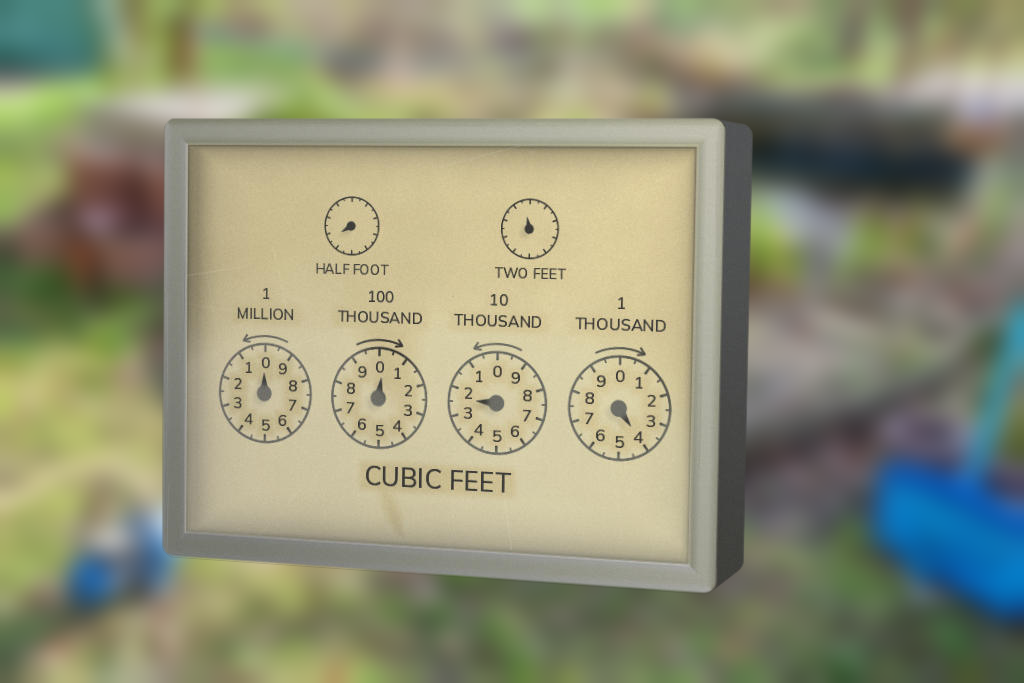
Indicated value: 2400 ft³
